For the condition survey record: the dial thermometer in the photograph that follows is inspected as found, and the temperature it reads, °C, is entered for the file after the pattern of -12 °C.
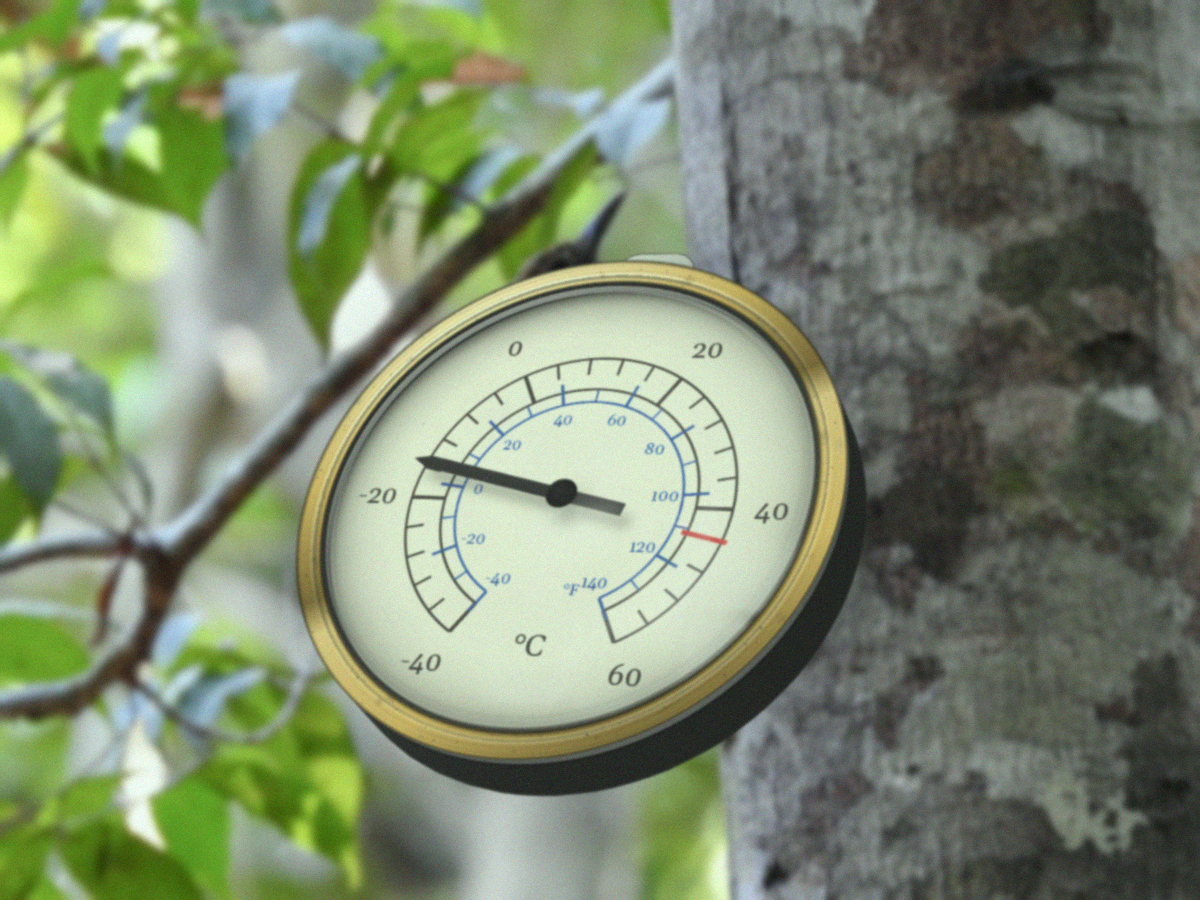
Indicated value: -16 °C
